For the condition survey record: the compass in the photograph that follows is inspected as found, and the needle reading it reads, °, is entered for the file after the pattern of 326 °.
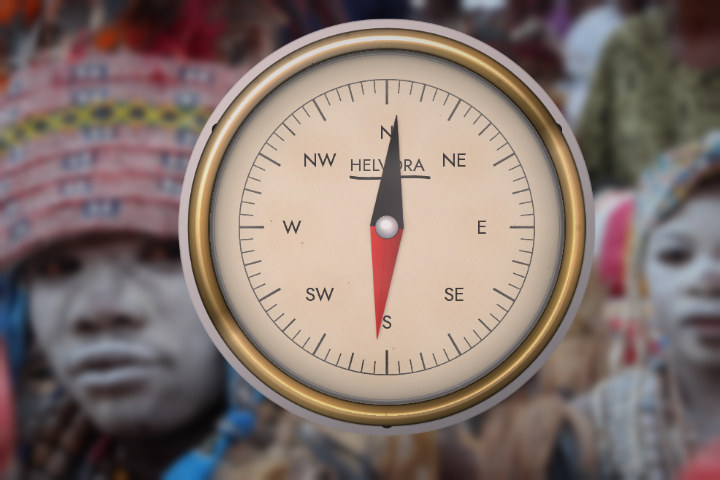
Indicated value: 185 °
